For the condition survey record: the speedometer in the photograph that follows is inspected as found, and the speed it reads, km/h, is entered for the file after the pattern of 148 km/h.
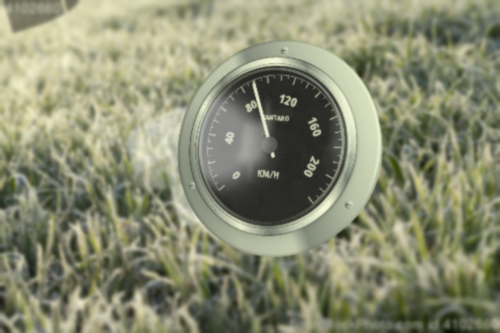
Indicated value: 90 km/h
